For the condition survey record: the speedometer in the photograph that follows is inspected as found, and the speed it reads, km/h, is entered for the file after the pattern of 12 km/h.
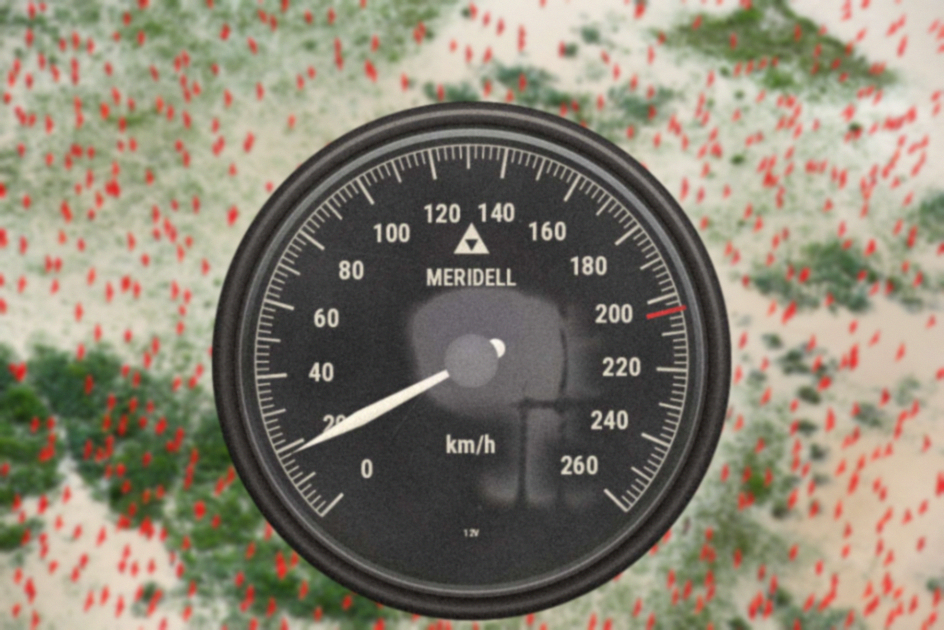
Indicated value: 18 km/h
